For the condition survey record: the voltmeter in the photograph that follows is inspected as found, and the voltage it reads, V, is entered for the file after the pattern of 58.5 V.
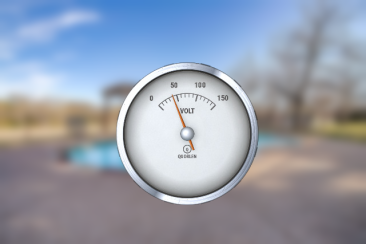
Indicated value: 40 V
